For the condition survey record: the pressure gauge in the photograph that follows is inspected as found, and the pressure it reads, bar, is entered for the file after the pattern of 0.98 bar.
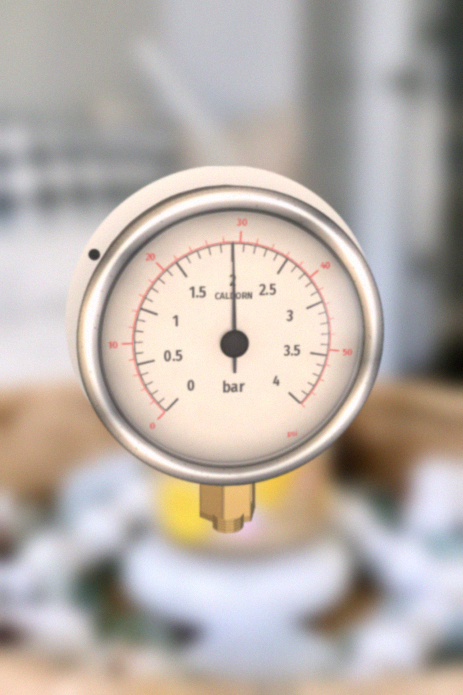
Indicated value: 2 bar
